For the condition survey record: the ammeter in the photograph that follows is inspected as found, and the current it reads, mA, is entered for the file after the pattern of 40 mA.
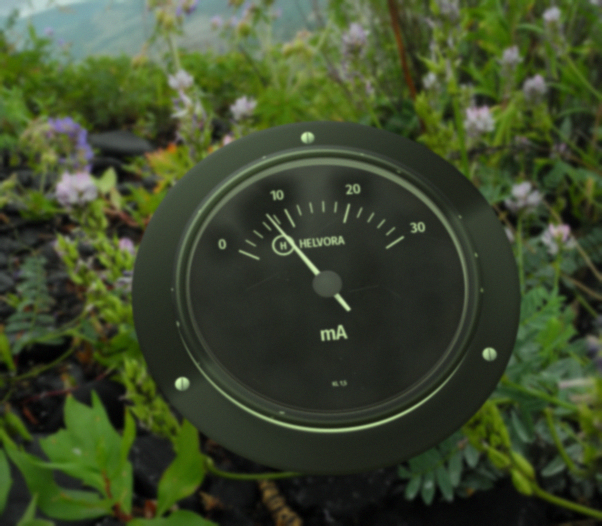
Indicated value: 7 mA
